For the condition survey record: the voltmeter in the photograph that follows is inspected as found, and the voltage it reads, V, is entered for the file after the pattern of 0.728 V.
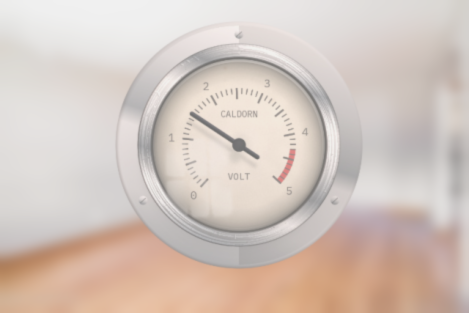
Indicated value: 1.5 V
